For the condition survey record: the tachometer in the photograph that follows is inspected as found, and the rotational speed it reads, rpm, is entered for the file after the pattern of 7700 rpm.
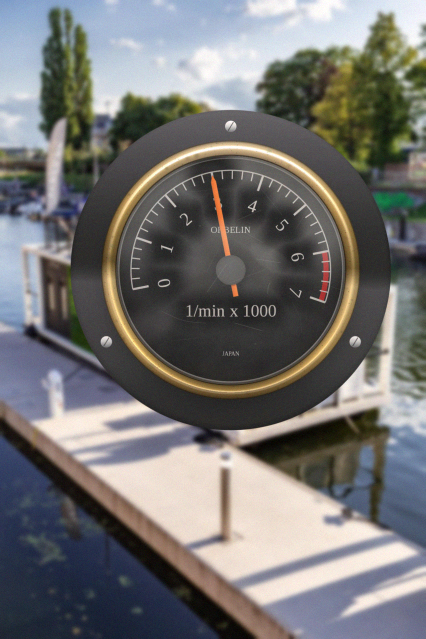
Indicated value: 3000 rpm
